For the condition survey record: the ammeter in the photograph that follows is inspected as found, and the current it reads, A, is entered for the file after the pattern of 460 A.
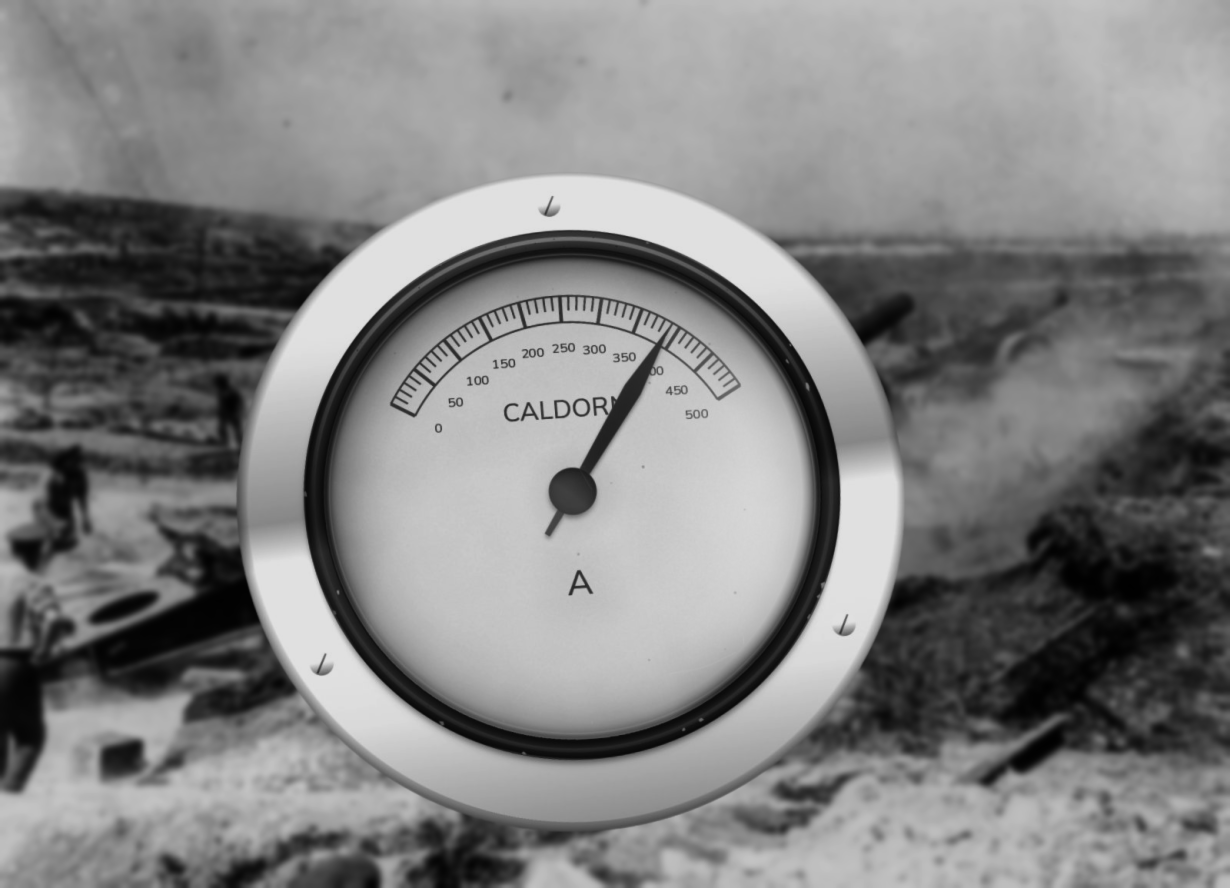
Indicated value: 390 A
